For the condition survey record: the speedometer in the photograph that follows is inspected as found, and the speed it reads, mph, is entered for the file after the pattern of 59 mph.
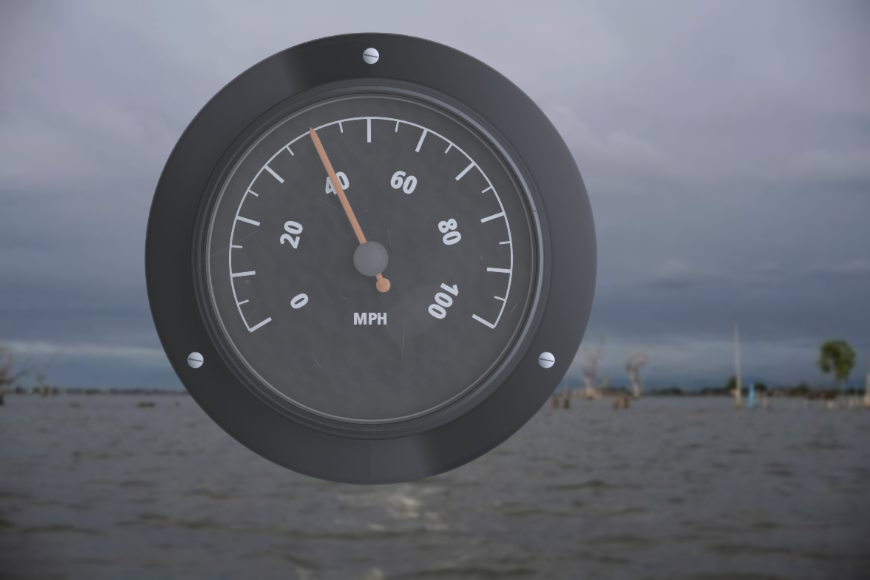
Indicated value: 40 mph
